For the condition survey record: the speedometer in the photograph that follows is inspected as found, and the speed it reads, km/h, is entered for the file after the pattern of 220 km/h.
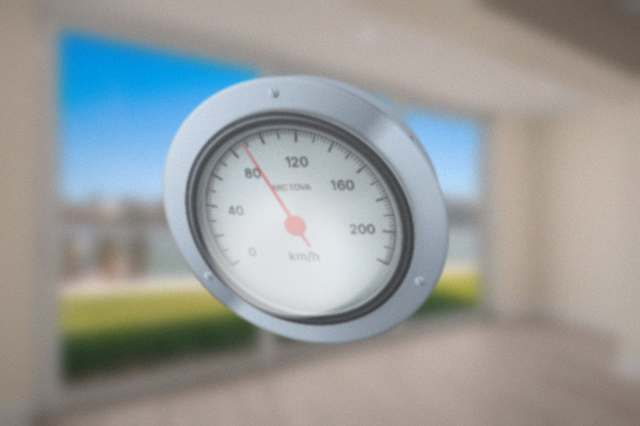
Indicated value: 90 km/h
